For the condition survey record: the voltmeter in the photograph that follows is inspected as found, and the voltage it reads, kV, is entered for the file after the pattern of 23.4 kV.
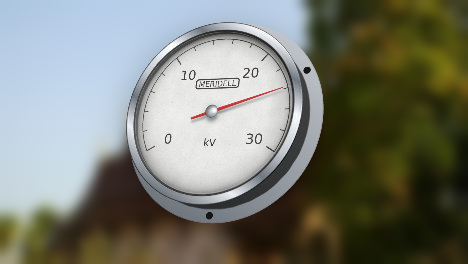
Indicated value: 24 kV
